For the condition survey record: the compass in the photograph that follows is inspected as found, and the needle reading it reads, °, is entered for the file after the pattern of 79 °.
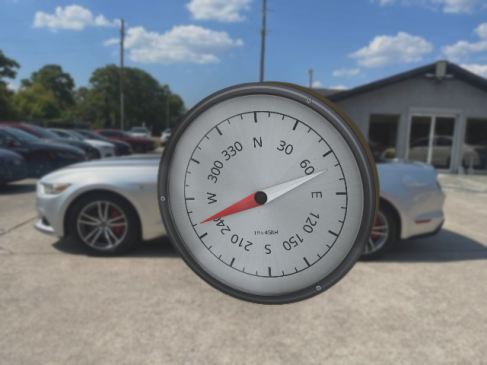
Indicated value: 250 °
